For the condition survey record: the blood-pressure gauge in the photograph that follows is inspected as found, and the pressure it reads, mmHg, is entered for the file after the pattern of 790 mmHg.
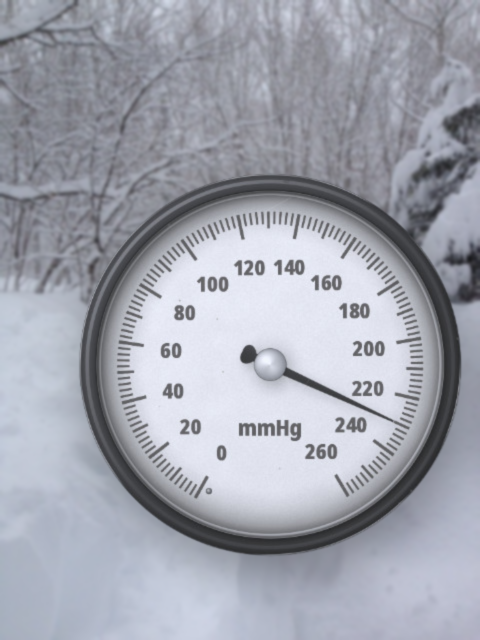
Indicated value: 230 mmHg
